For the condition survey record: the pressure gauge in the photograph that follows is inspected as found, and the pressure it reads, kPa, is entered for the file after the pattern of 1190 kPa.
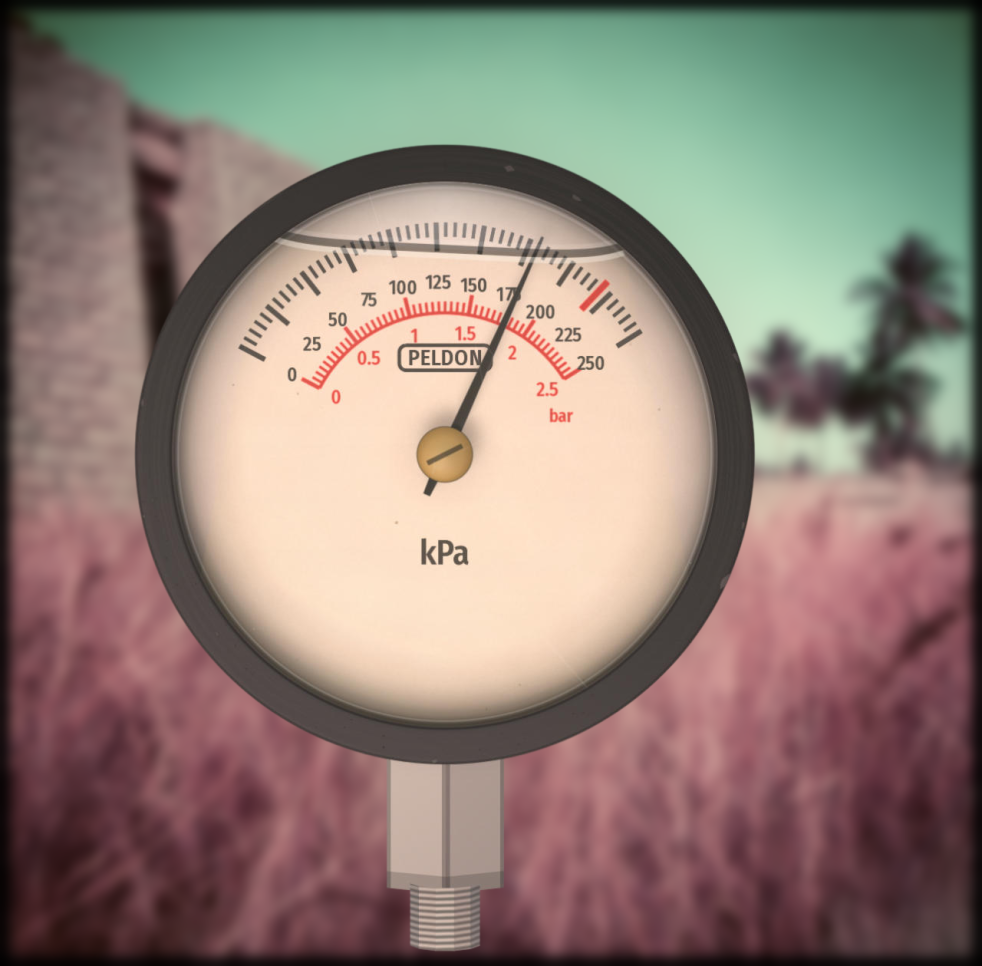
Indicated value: 180 kPa
